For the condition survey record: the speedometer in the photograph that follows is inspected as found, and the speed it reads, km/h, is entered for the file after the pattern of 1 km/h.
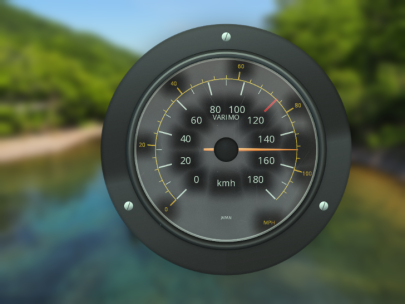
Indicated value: 150 km/h
